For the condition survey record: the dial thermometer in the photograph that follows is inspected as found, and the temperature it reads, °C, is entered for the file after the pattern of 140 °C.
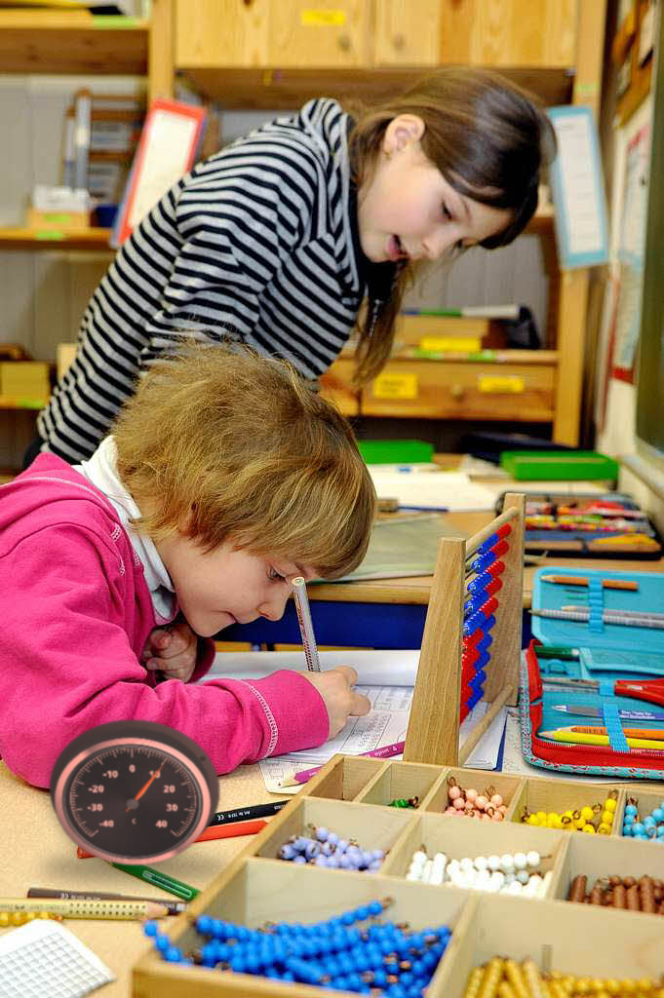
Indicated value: 10 °C
